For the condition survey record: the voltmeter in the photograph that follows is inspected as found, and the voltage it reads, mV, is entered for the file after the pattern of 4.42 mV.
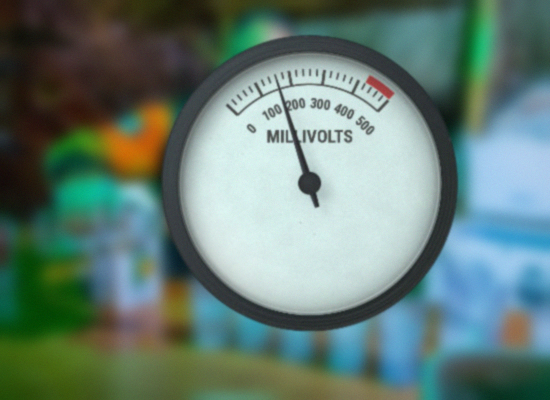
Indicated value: 160 mV
